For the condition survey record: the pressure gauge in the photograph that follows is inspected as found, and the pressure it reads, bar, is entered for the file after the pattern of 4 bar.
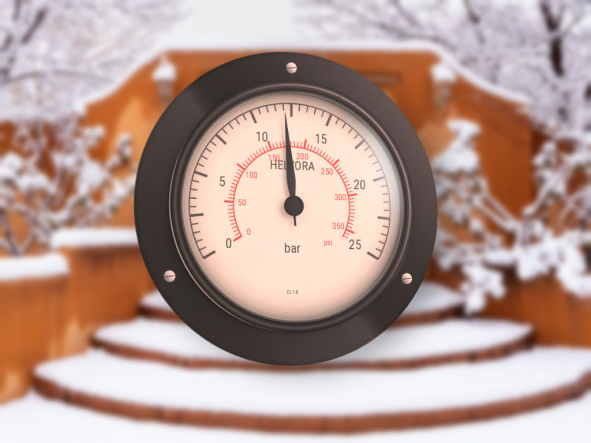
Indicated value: 12 bar
